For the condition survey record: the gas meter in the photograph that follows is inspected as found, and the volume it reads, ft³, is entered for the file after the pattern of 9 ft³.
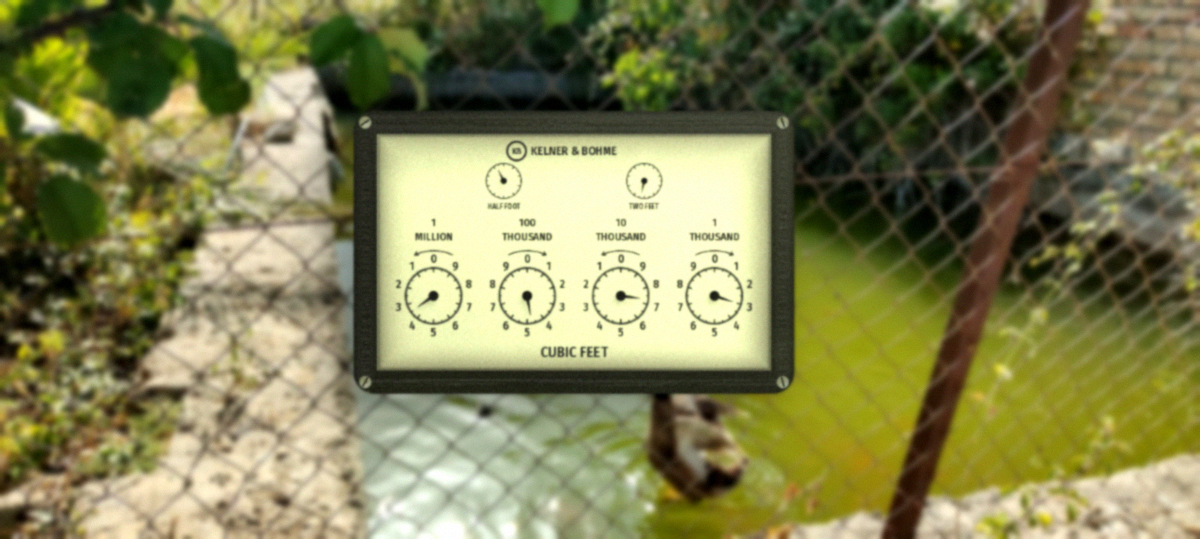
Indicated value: 347300 ft³
